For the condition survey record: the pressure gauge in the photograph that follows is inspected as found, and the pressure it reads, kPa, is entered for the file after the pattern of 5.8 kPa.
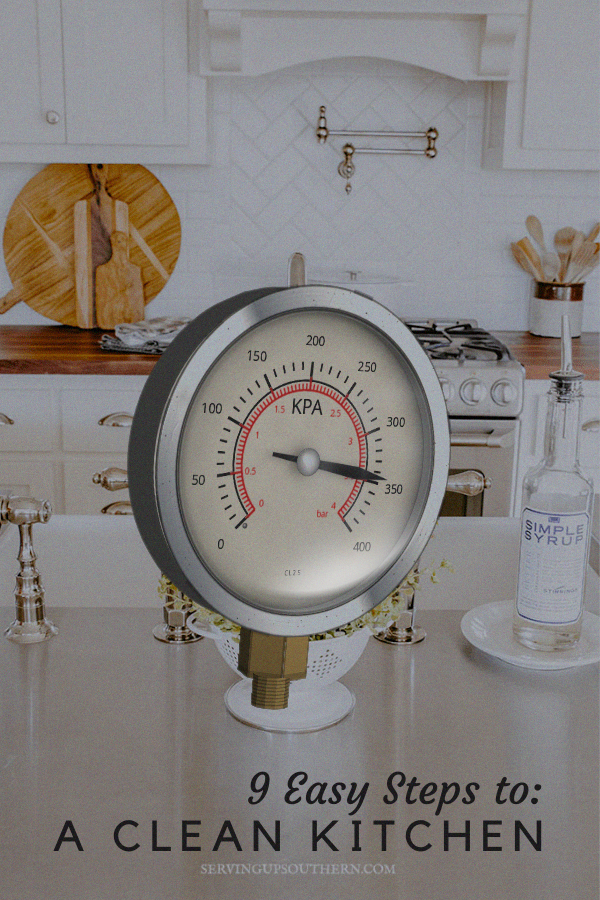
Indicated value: 345 kPa
